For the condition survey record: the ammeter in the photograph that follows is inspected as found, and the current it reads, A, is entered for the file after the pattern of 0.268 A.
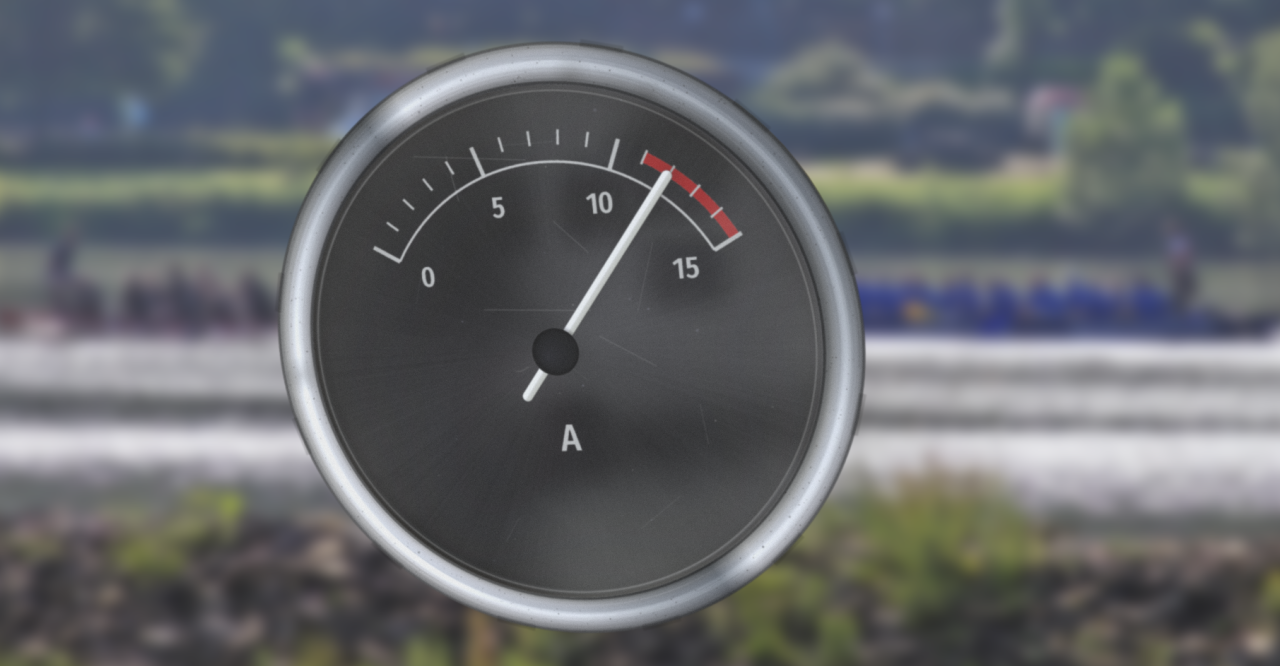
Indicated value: 12 A
